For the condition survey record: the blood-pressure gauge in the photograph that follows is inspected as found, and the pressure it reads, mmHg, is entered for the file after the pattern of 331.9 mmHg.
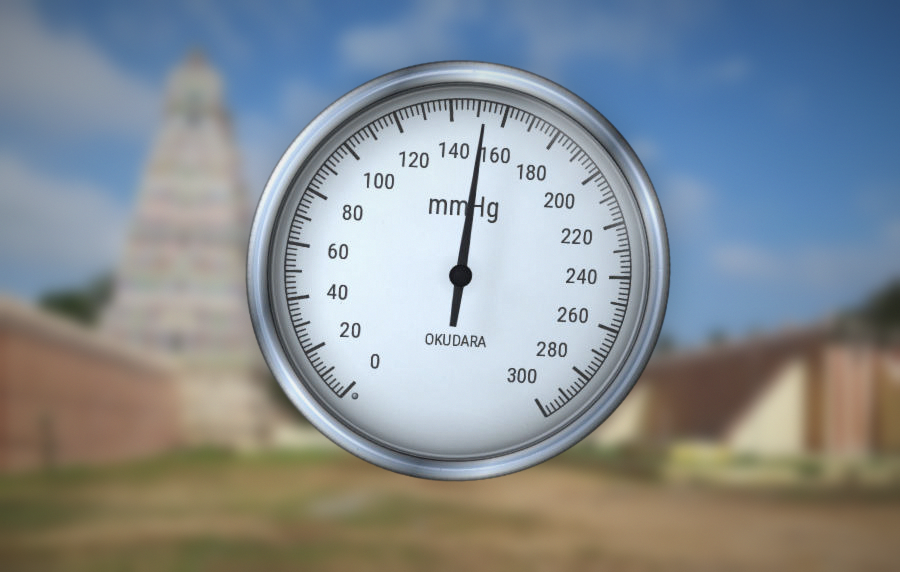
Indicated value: 152 mmHg
